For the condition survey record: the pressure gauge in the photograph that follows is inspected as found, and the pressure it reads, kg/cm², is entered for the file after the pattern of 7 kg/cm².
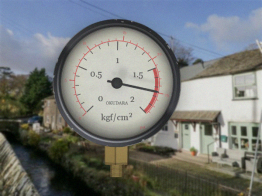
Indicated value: 1.75 kg/cm²
